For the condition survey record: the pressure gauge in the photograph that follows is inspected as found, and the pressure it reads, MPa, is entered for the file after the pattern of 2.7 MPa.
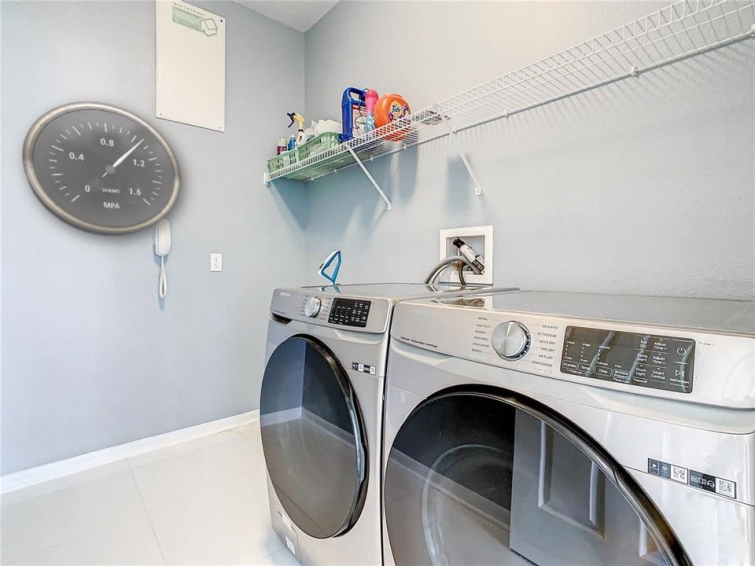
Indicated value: 1.05 MPa
